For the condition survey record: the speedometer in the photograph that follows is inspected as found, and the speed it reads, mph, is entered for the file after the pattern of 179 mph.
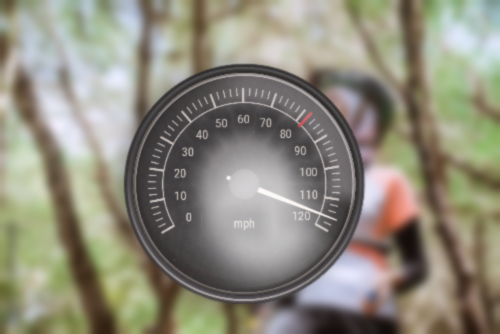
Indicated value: 116 mph
